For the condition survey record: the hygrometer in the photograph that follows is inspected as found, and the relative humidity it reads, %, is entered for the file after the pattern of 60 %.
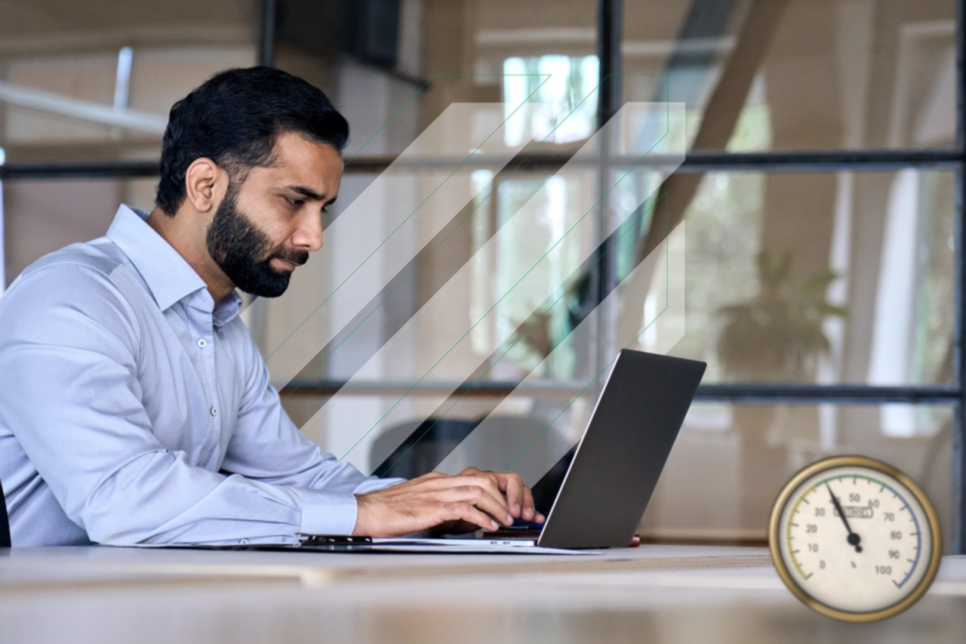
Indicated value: 40 %
